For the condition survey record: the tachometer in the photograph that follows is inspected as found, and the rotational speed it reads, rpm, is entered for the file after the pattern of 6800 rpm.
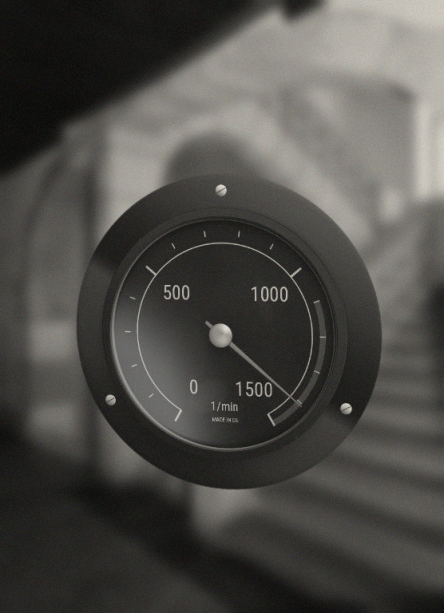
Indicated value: 1400 rpm
